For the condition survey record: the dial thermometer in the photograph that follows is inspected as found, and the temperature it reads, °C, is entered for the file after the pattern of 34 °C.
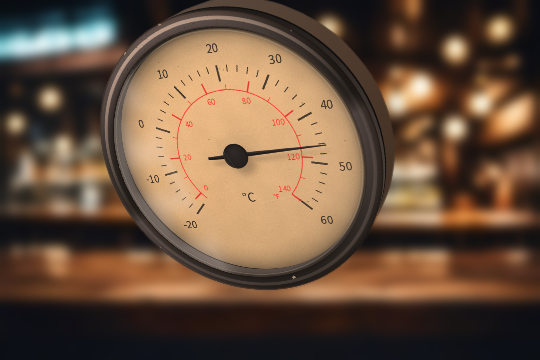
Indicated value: 46 °C
